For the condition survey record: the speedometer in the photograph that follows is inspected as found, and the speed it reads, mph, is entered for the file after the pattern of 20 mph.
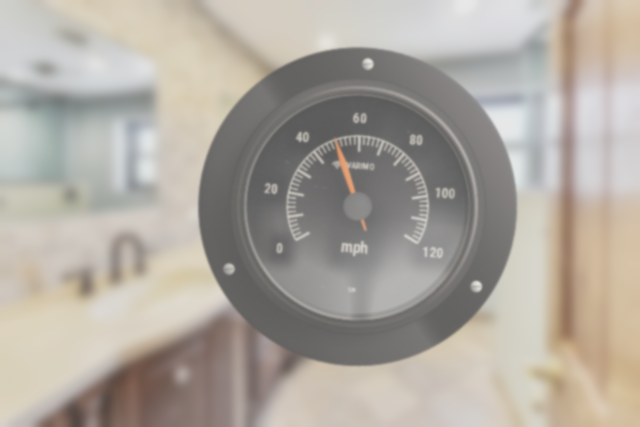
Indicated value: 50 mph
